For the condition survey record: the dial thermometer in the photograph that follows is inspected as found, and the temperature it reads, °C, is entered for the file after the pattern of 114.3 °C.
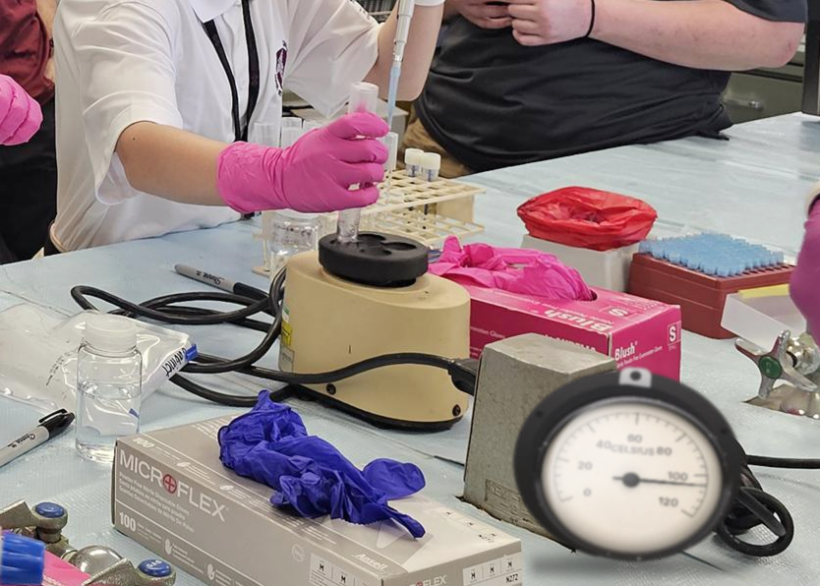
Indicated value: 104 °C
